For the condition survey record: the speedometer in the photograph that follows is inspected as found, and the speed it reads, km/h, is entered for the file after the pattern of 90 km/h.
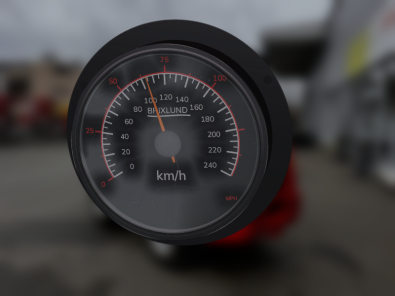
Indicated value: 105 km/h
